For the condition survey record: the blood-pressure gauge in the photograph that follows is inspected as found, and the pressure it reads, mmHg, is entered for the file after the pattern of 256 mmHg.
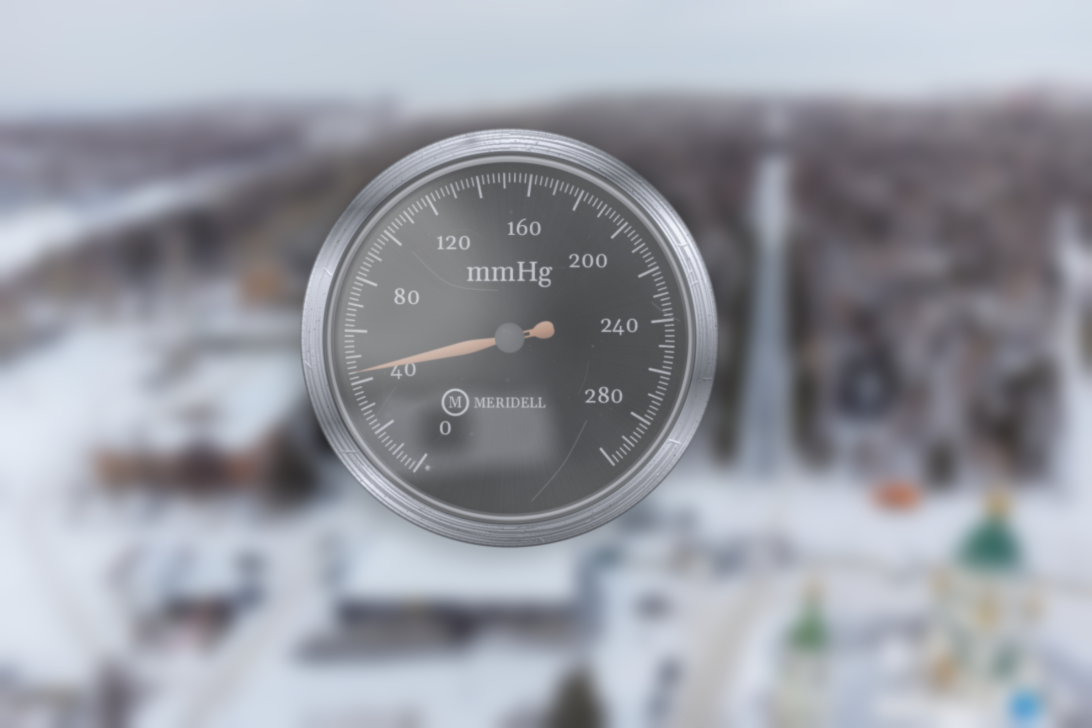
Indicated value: 44 mmHg
